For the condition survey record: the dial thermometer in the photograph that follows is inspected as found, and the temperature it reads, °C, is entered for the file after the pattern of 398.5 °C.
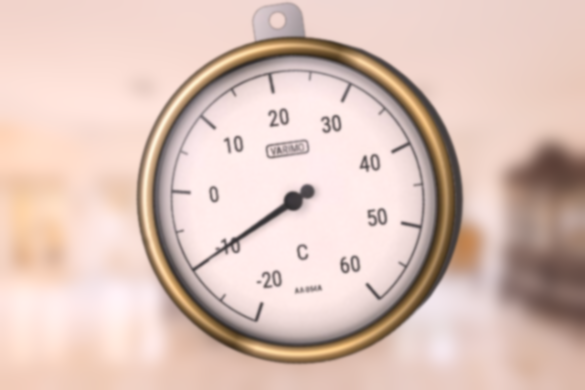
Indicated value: -10 °C
